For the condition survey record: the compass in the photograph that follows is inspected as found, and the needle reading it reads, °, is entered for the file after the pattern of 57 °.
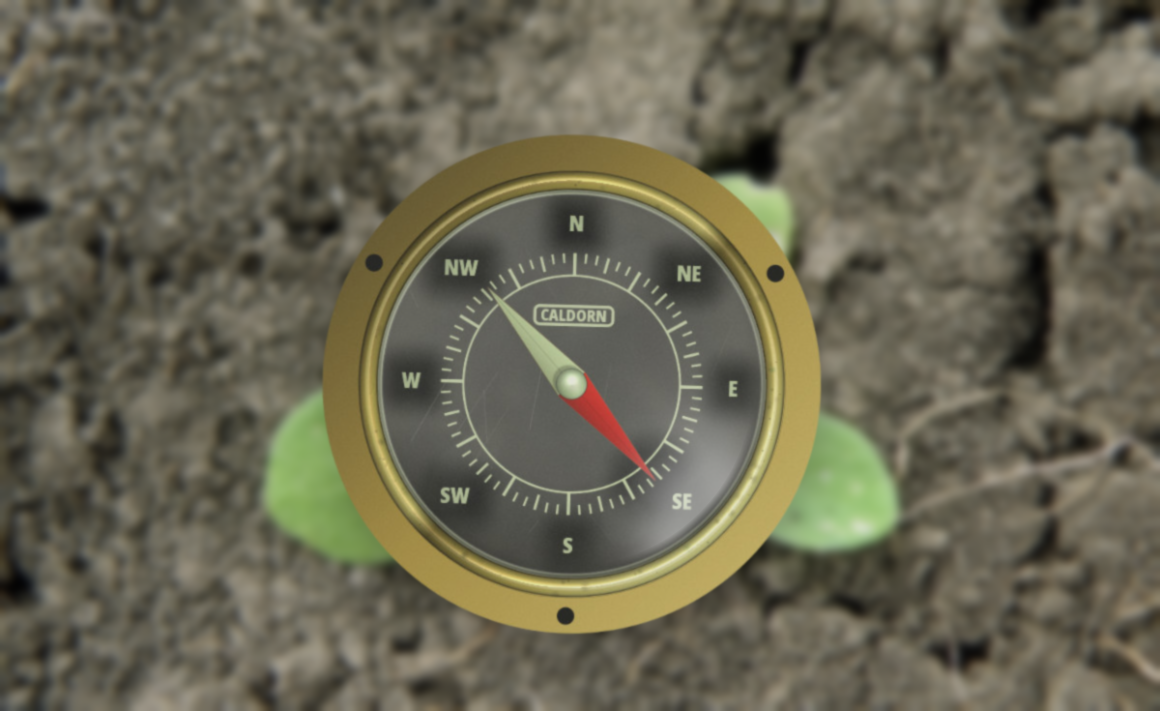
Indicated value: 137.5 °
